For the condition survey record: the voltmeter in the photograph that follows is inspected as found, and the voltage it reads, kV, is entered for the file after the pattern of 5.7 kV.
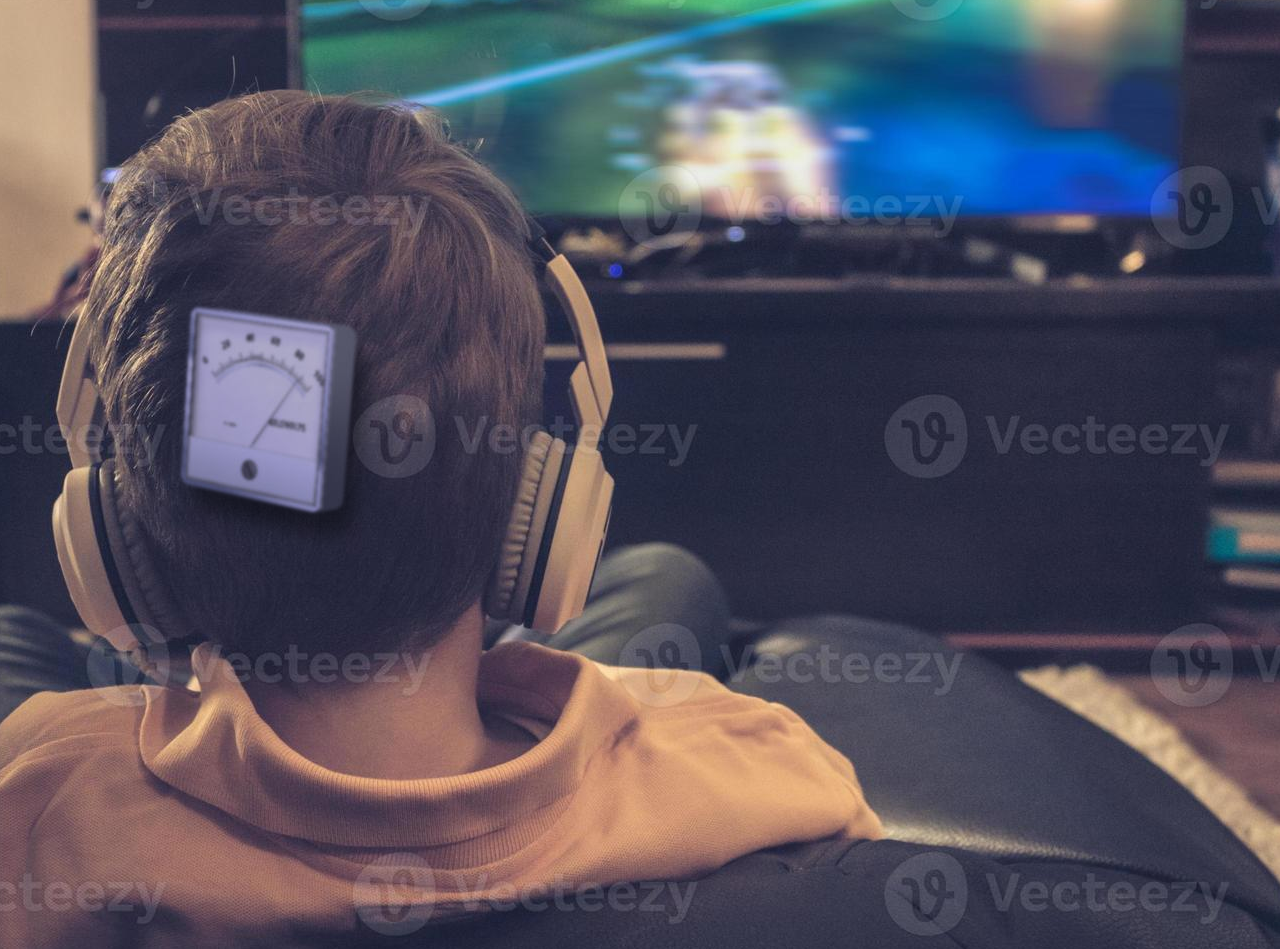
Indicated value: 90 kV
